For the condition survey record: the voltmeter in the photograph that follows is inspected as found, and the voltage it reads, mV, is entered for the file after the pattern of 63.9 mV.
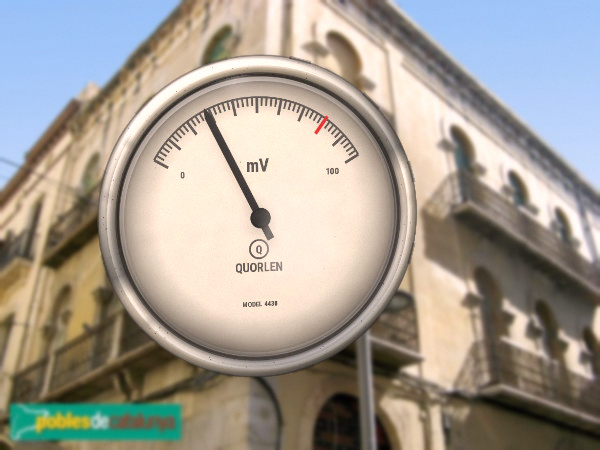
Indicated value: 28 mV
